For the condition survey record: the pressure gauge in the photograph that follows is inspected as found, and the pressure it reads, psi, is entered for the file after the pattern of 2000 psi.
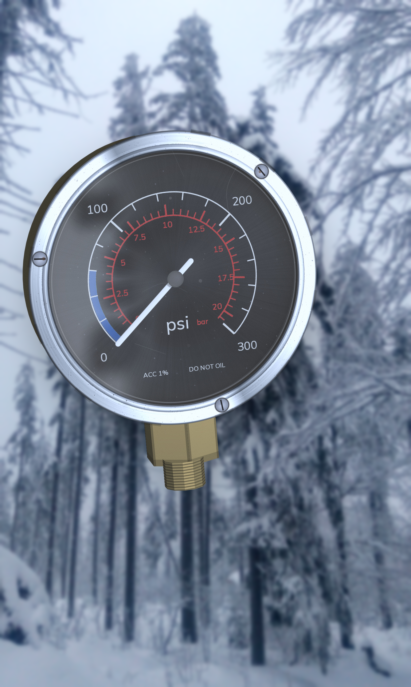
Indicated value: 0 psi
